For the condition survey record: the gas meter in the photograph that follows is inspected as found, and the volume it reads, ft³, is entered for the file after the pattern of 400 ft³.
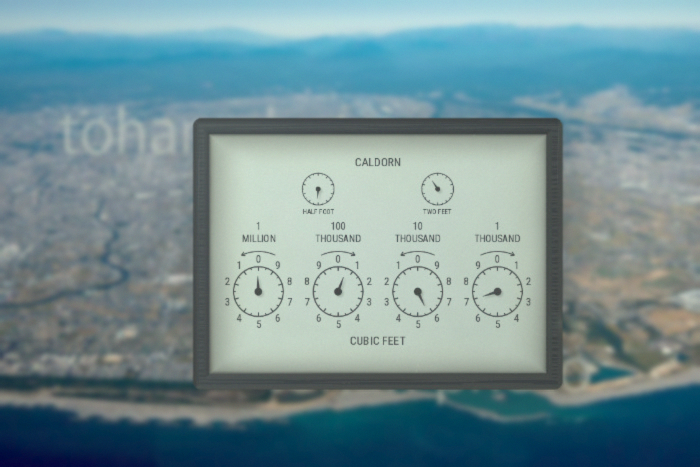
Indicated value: 5700 ft³
